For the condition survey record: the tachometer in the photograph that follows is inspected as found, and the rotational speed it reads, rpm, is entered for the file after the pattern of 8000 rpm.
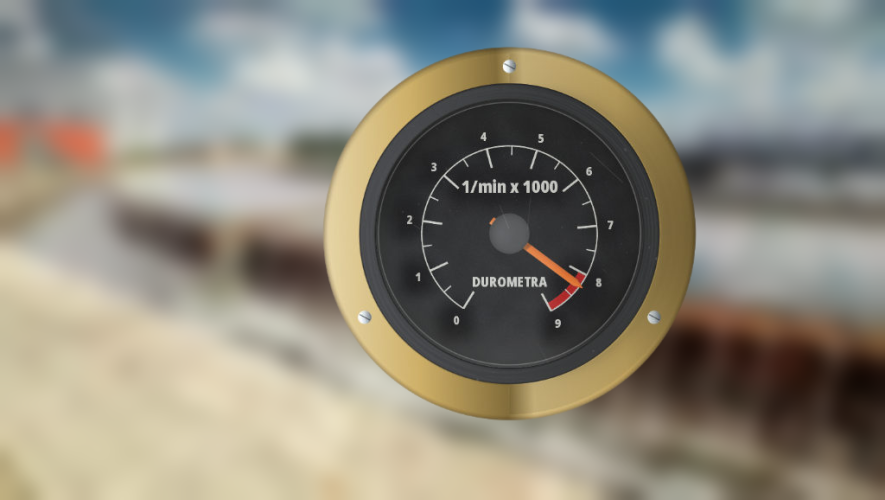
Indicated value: 8250 rpm
